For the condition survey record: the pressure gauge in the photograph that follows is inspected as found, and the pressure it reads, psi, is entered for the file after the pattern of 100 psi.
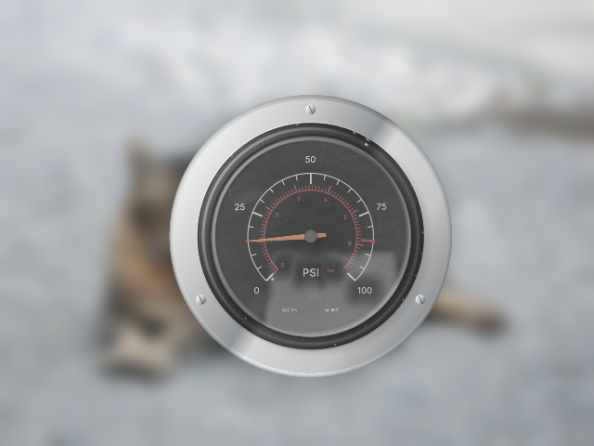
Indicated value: 15 psi
